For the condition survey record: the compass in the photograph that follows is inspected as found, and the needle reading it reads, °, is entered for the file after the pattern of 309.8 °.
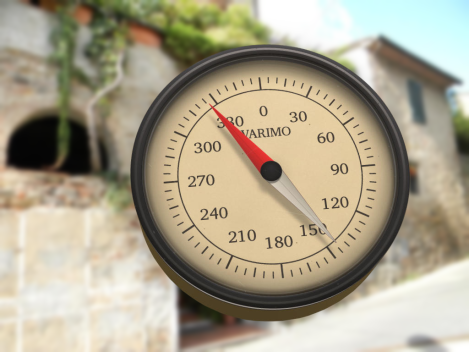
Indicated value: 325 °
